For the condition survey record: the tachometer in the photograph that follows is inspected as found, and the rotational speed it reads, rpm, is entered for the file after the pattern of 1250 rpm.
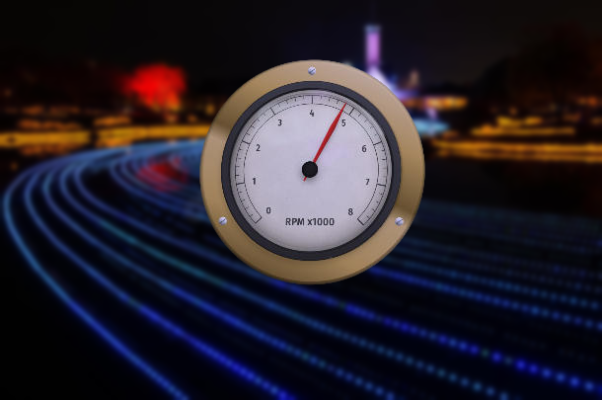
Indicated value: 4800 rpm
